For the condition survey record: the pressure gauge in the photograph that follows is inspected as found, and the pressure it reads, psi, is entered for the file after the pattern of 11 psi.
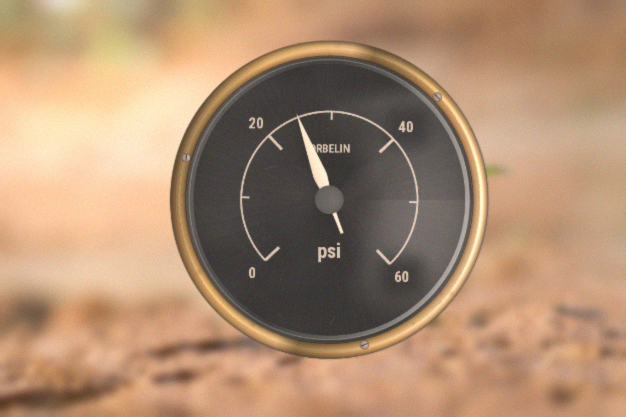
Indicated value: 25 psi
